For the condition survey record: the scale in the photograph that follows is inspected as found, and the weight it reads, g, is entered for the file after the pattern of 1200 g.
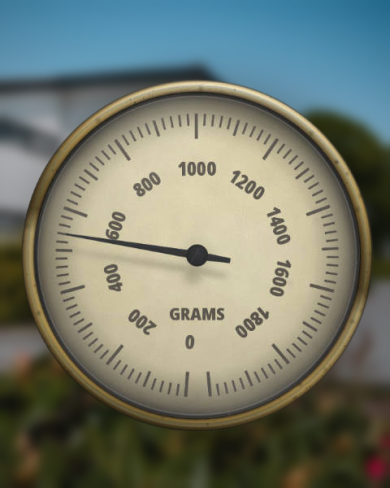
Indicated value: 540 g
